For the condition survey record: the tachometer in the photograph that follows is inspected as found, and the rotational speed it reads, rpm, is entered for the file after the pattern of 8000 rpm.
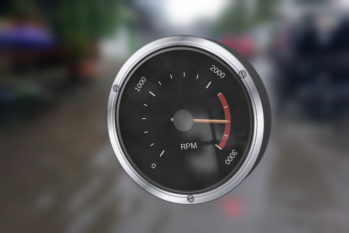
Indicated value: 2600 rpm
